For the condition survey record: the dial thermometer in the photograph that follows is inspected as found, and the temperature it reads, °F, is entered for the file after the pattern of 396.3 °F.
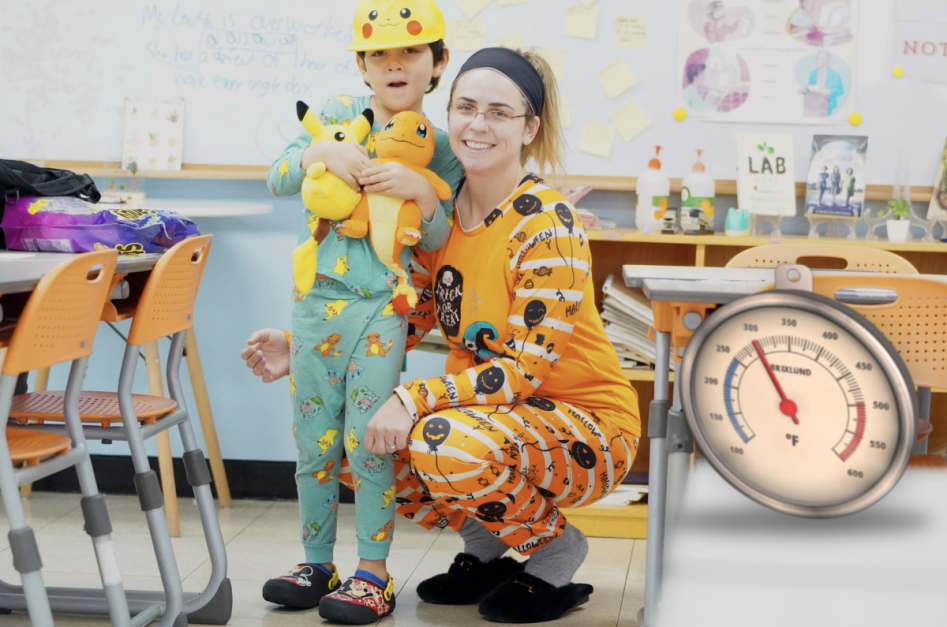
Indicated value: 300 °F
